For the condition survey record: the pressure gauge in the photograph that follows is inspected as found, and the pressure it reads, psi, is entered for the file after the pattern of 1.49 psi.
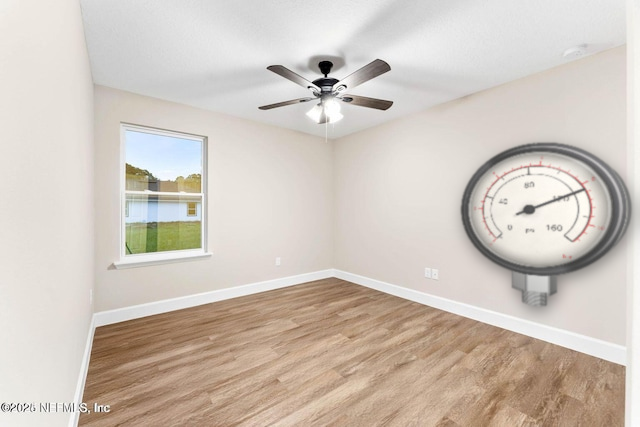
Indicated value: 120 psi
